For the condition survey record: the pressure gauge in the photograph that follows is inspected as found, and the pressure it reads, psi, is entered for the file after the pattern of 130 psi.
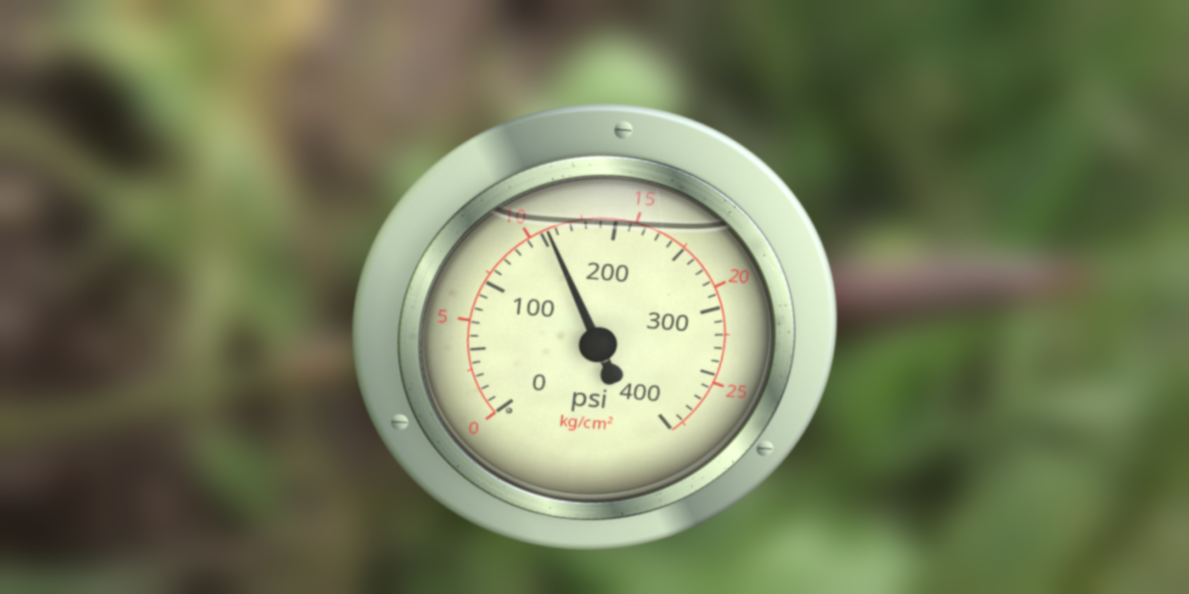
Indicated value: 155 psi
